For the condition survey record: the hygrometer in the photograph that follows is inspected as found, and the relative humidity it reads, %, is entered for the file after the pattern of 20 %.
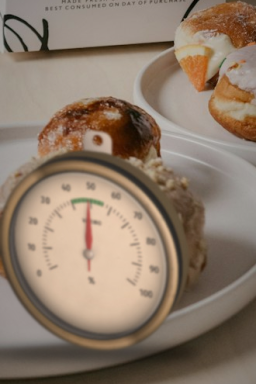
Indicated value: 50 %
